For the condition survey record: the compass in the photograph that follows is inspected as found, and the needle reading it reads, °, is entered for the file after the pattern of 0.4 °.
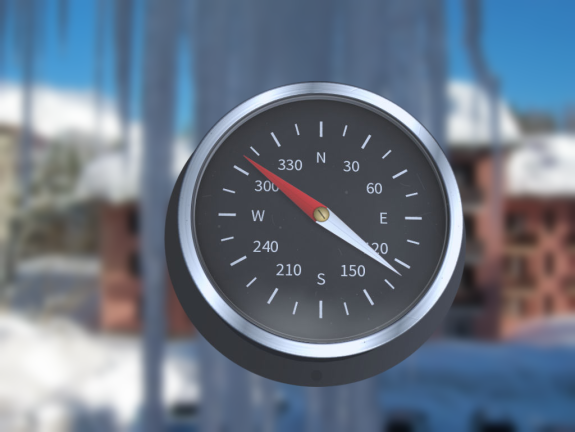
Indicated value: 307.5 °
